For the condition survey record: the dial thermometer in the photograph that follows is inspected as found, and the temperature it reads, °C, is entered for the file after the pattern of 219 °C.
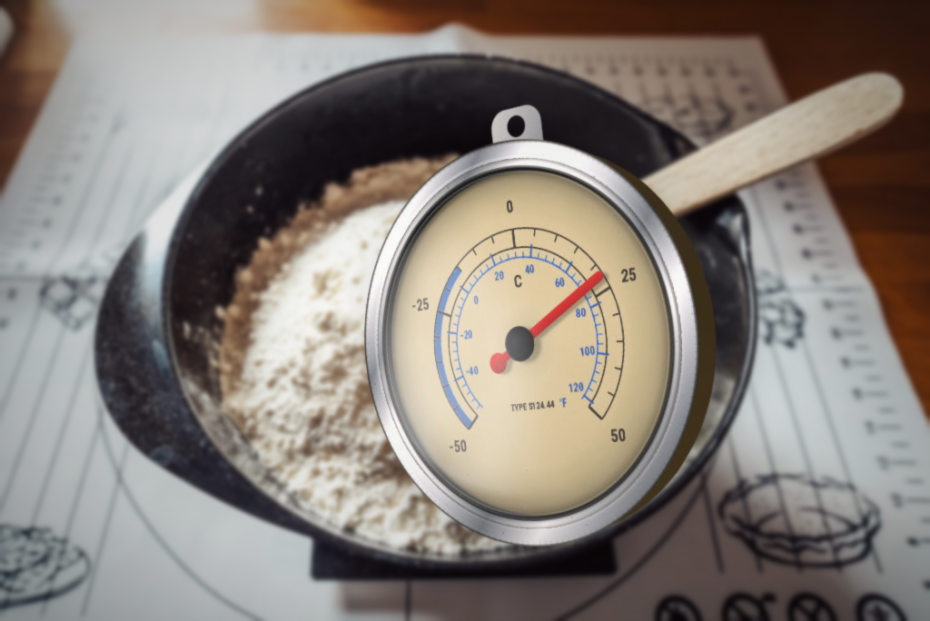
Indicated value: 22.5 °C
